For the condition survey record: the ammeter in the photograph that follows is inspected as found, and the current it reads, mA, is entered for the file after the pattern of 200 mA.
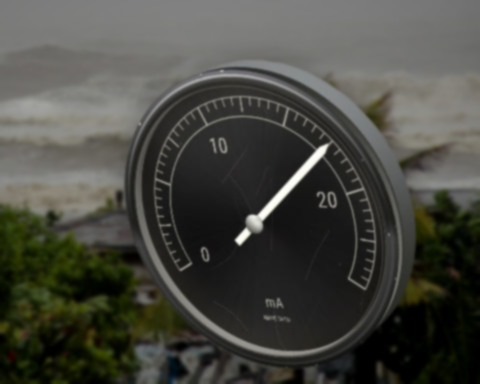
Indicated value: 17.5 mA
